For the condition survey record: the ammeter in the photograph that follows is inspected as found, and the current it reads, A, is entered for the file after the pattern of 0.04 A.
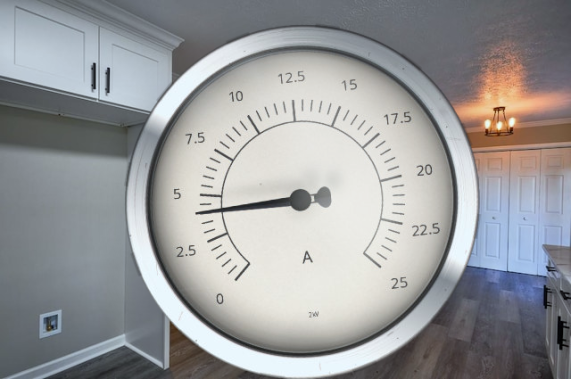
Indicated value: 4 A
